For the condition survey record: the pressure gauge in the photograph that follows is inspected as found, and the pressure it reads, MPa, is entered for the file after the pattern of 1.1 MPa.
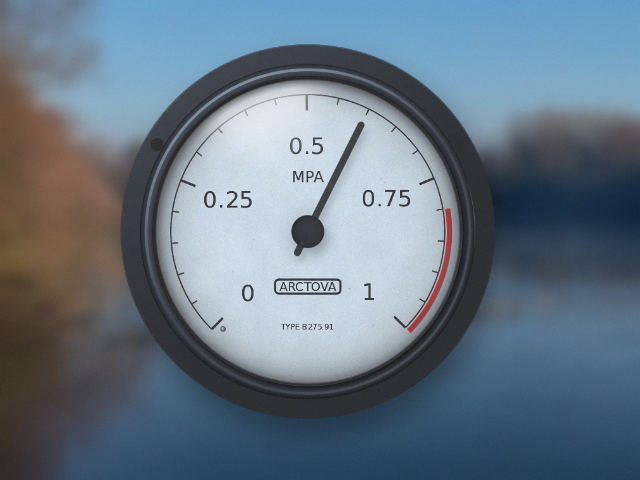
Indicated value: 0.6 MPa
